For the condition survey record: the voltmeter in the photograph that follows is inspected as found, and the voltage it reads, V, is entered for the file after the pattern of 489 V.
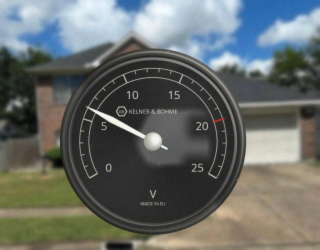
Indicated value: 6 V
